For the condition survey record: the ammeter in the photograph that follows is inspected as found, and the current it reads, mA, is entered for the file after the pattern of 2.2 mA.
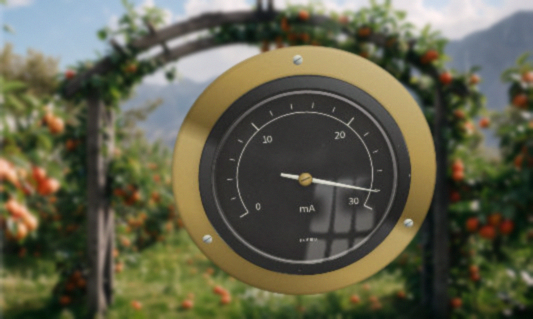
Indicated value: 28 mA
